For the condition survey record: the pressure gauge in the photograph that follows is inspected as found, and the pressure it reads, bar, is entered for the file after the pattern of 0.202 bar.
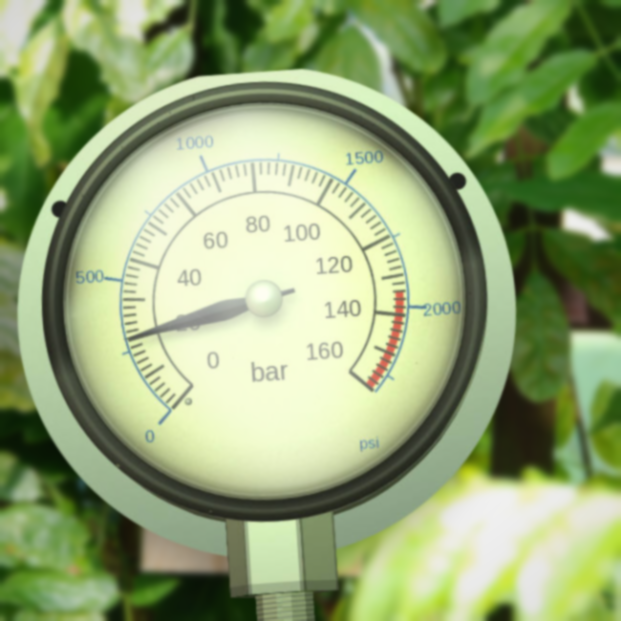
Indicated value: 20 bar
